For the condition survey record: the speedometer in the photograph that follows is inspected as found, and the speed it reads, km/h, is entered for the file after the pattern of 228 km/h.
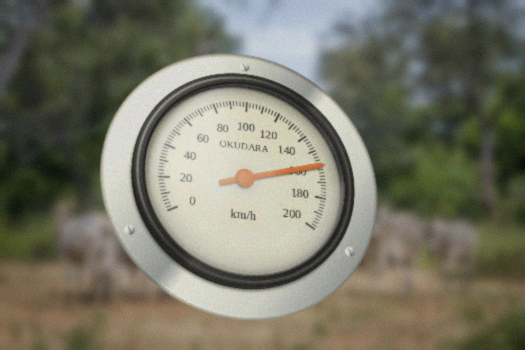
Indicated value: 160 km/h
